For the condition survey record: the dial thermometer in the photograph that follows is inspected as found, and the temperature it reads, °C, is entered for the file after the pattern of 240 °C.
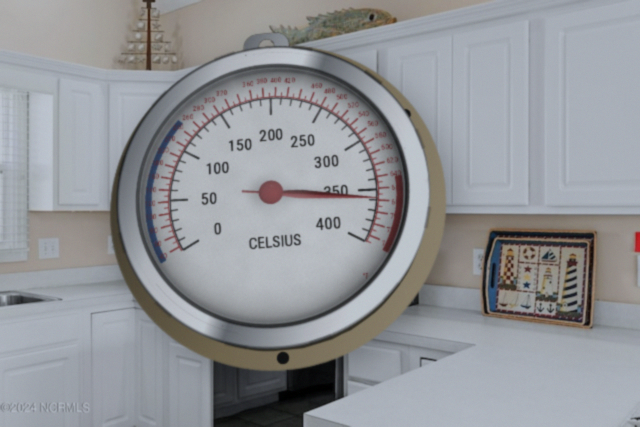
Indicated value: 360 °C
